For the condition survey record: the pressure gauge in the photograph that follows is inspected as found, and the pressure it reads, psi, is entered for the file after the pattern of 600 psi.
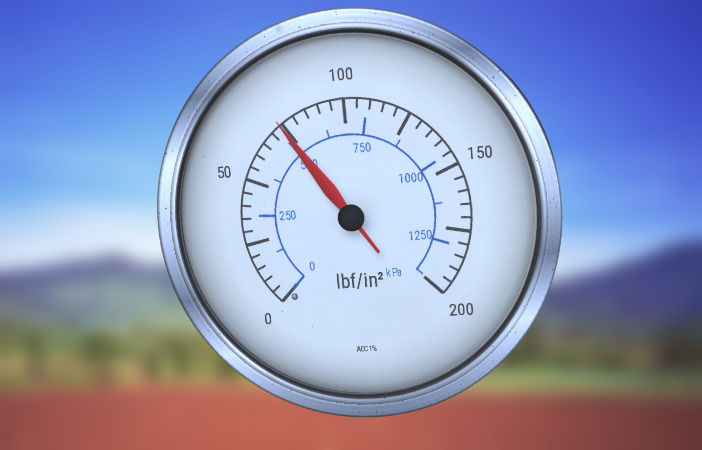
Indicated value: 75 psi
